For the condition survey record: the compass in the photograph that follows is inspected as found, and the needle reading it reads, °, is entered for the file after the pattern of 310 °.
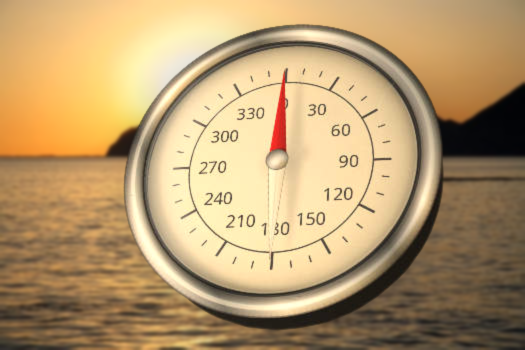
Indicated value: 0 °
